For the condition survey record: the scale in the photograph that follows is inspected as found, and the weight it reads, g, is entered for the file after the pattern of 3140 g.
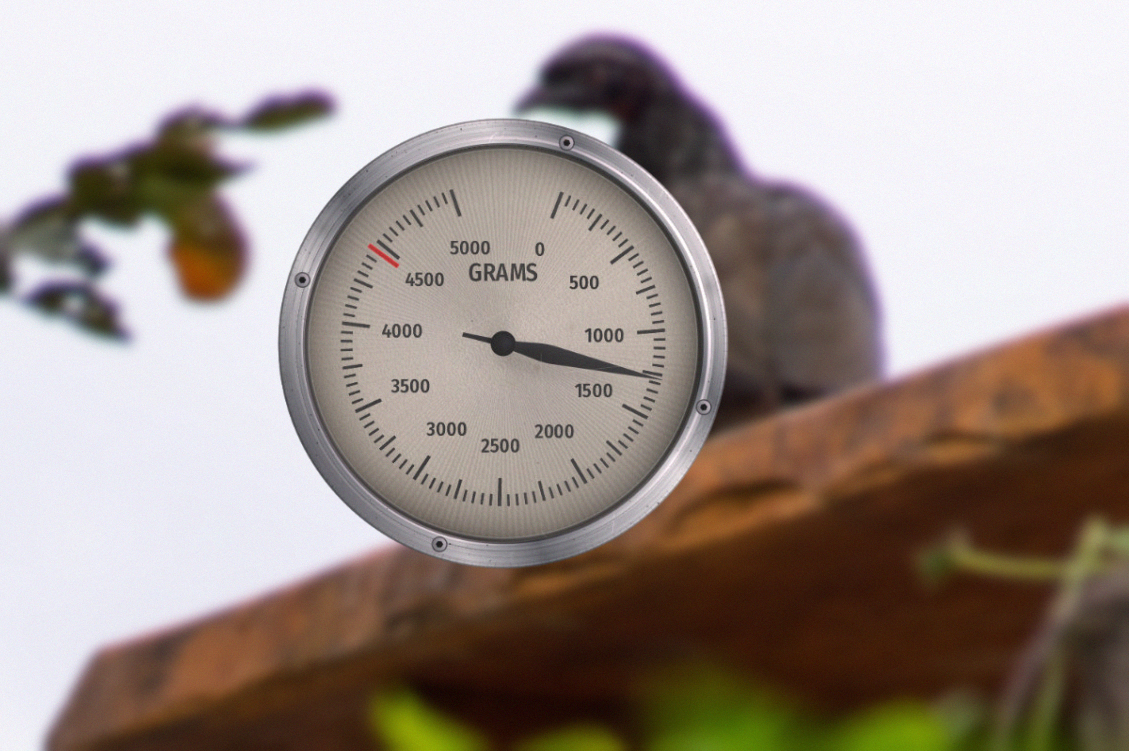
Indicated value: 1275 g
